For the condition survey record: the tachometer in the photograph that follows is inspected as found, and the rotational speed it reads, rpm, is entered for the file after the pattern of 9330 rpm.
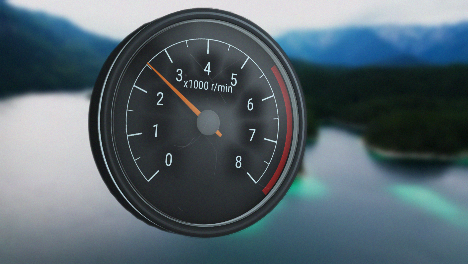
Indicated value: 2500 rpm
